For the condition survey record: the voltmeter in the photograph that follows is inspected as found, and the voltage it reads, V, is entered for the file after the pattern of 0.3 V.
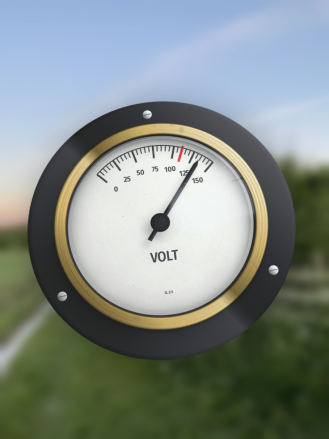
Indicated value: 135 V
